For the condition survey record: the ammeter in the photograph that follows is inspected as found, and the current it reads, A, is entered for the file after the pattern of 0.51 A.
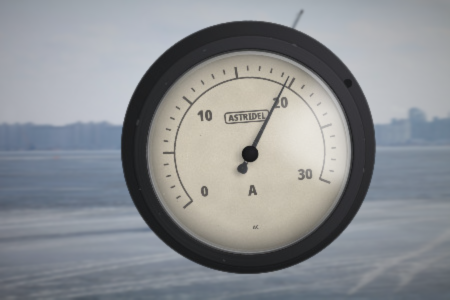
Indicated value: 19.5 A
